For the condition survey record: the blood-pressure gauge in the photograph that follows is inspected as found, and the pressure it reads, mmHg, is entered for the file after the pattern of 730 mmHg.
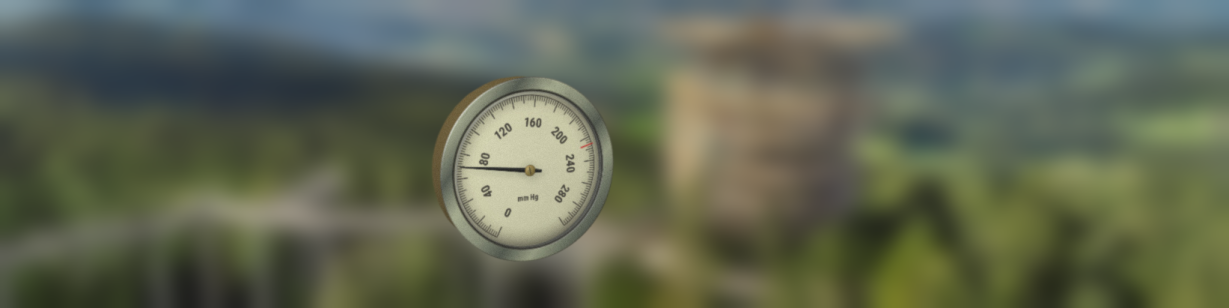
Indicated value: 70 mmHg
